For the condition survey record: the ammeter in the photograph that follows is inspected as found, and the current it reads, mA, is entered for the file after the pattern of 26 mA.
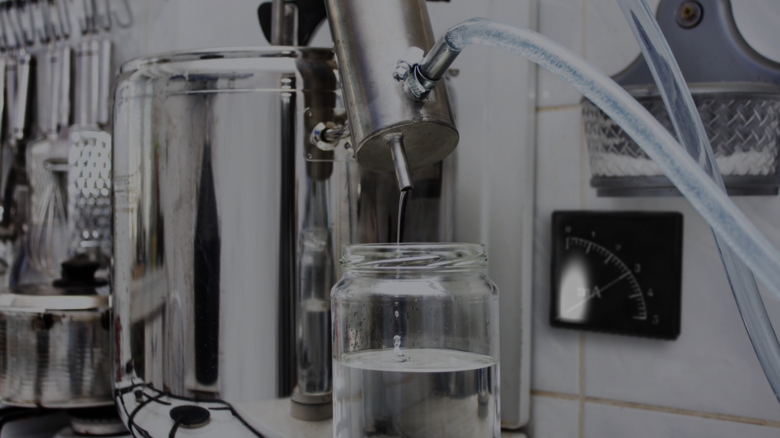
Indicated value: 3 mA
